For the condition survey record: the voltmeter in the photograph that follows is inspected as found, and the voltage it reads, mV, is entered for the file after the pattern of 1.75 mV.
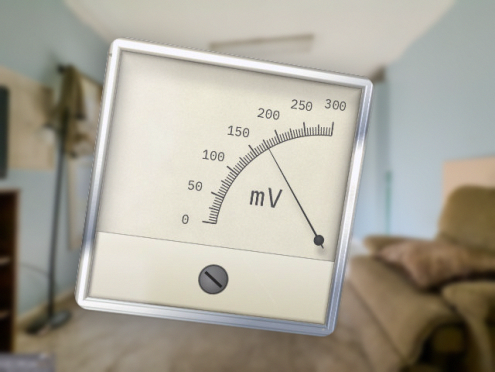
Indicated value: 175 mV
